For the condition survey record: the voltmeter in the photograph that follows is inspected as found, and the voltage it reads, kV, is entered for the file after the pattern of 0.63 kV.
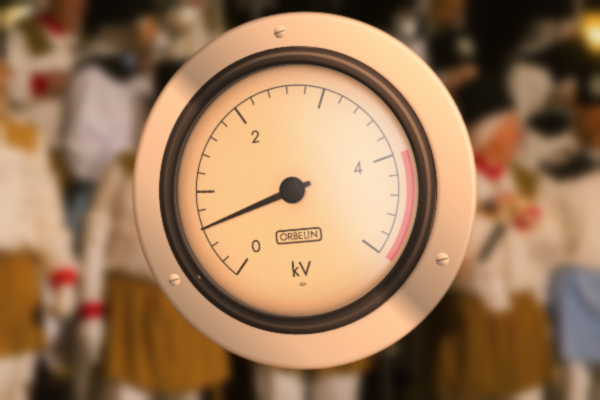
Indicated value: 0.6 kV
